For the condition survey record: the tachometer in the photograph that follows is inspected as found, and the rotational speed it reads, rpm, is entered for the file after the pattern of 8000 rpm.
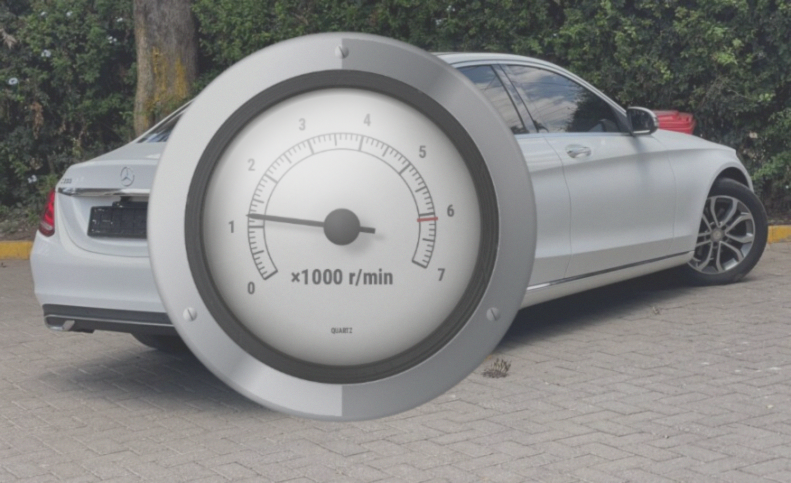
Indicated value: 1200 rpm
